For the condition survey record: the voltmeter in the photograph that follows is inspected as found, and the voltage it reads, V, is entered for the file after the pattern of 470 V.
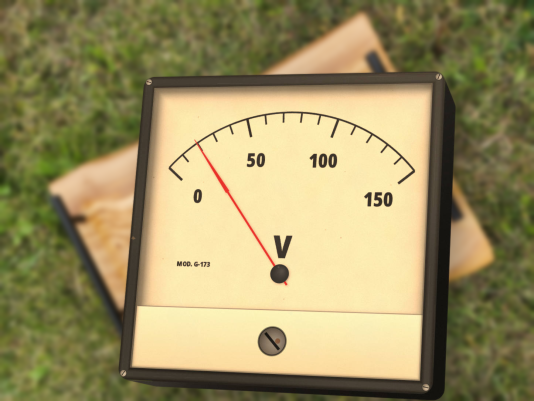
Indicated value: 20 V
